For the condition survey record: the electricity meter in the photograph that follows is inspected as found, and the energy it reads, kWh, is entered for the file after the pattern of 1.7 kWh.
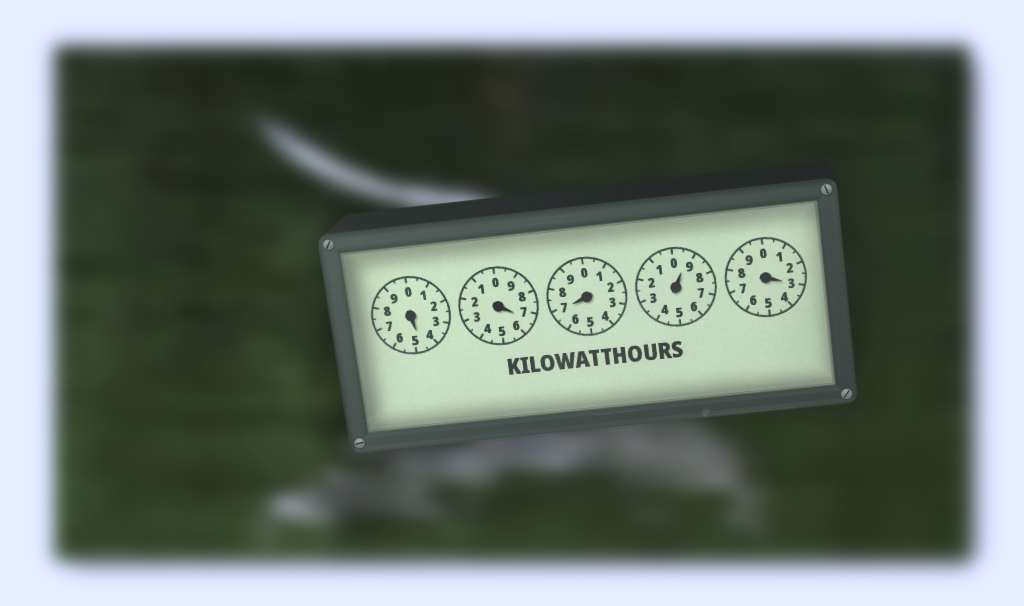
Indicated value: 46693 kWh
